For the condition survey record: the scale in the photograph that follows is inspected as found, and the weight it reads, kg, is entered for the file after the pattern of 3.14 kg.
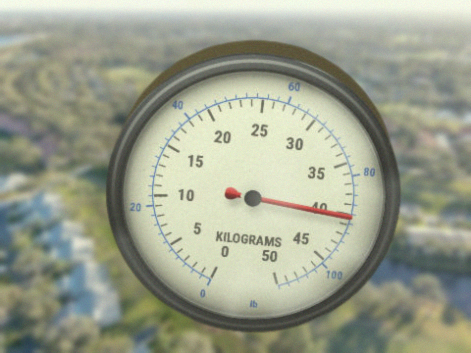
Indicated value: 40 kg
